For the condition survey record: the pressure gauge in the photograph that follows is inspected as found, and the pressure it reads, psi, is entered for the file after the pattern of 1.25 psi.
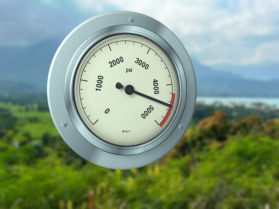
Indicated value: 4500 psi
